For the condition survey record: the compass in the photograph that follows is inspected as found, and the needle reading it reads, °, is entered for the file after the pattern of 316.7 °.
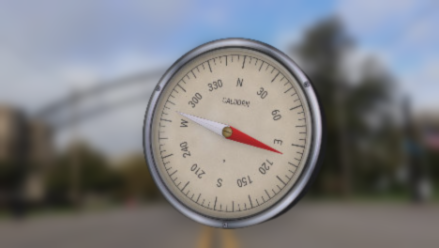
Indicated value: 100 °
